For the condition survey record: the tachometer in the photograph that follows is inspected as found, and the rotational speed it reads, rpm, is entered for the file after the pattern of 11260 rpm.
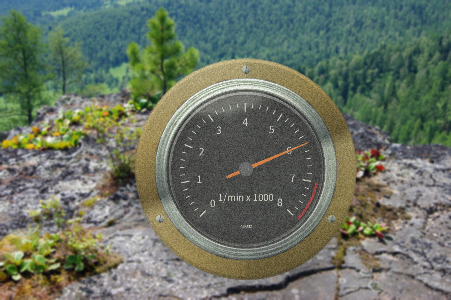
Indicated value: 6000 rpm
